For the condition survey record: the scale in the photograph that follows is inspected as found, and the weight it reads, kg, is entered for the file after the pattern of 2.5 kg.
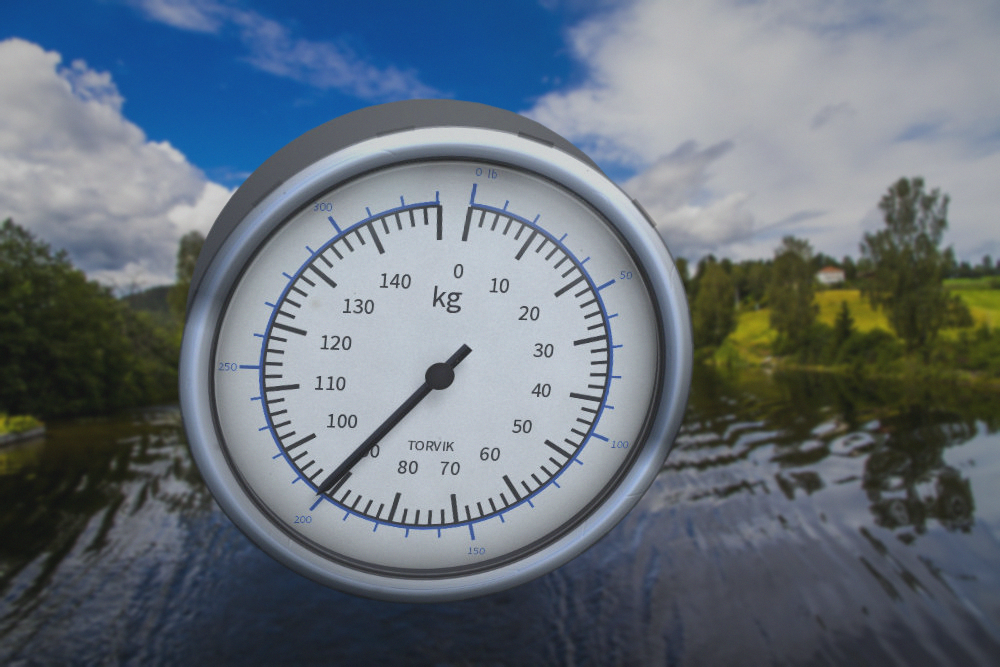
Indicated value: 92 kg
